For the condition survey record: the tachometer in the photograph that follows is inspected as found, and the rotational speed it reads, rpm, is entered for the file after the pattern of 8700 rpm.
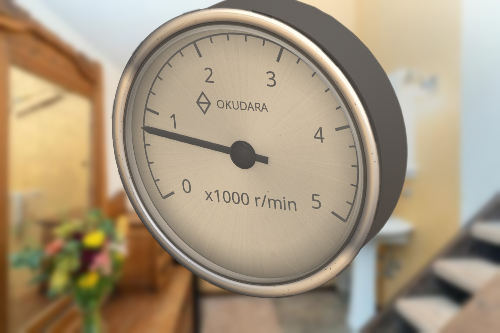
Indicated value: 800 rpm
